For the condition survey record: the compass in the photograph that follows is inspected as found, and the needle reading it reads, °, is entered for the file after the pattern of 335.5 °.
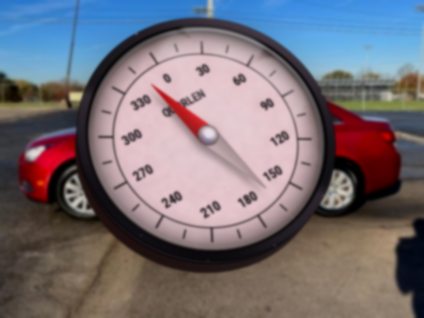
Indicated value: 345 °
